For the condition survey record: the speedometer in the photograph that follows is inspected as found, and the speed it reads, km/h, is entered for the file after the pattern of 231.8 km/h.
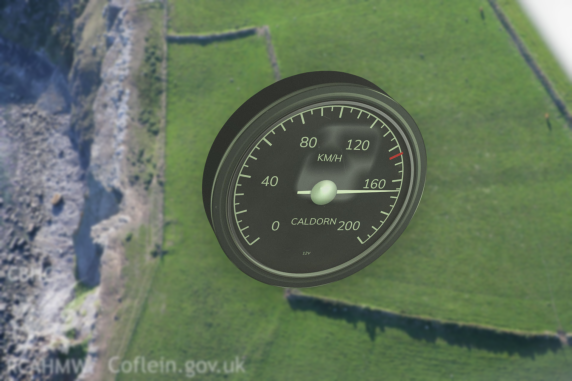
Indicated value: 165 km/h
